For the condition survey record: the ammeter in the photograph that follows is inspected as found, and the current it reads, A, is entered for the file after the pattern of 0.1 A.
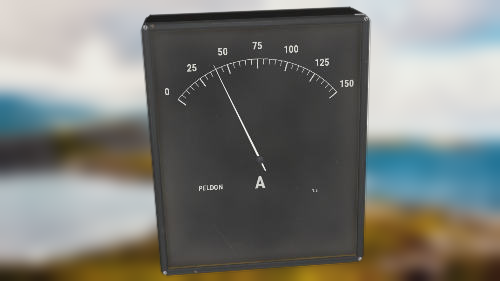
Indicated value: 40 A
